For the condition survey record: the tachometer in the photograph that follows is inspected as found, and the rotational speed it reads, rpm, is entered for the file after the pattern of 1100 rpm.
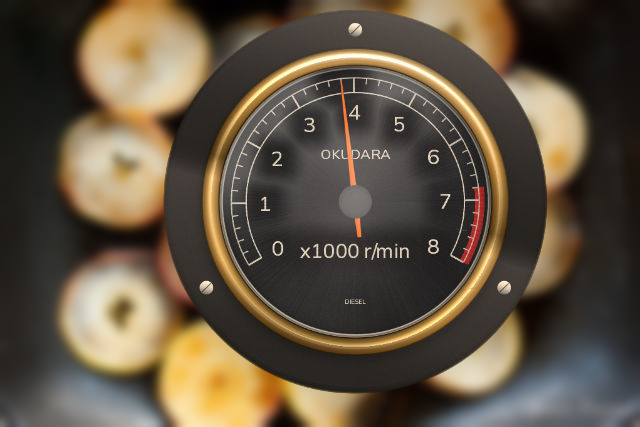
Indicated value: 3800 rpm
